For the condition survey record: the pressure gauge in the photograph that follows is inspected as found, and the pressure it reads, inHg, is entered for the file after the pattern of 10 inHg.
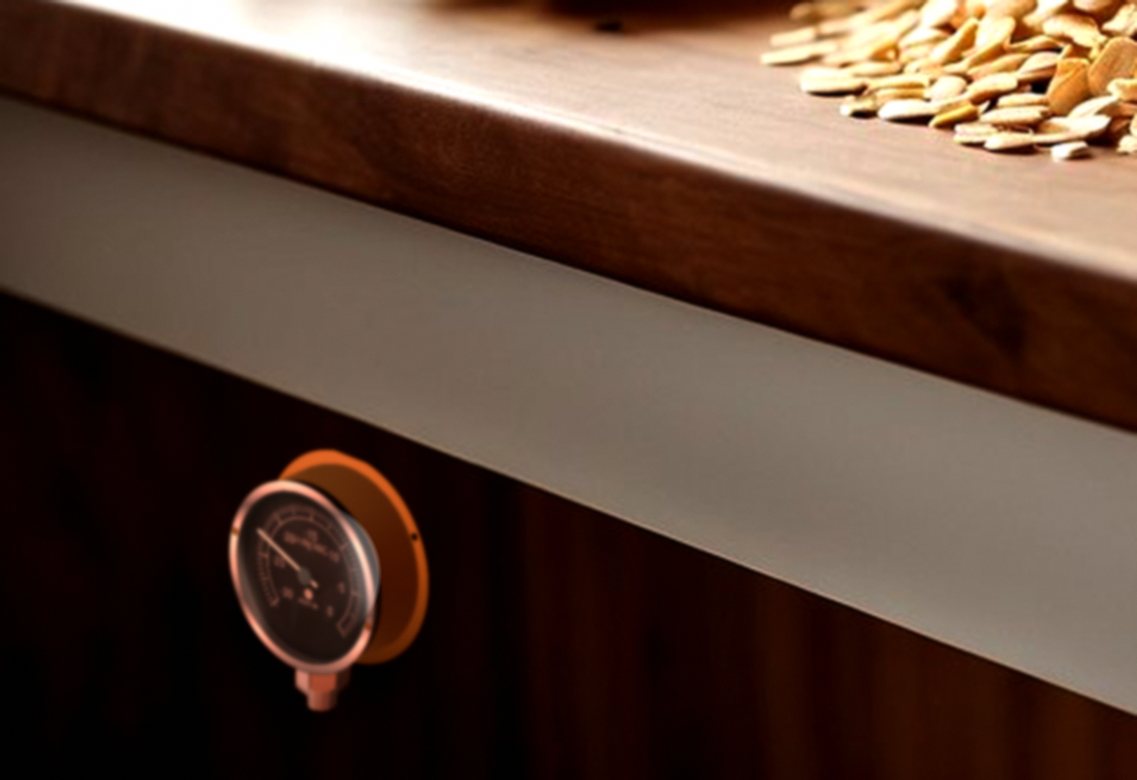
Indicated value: -22.5 inHg
